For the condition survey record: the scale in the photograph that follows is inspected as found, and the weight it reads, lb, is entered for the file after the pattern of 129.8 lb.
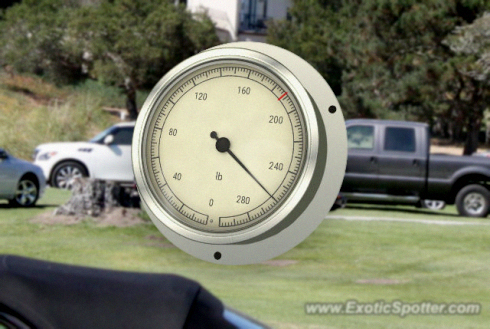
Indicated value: 260 lb
